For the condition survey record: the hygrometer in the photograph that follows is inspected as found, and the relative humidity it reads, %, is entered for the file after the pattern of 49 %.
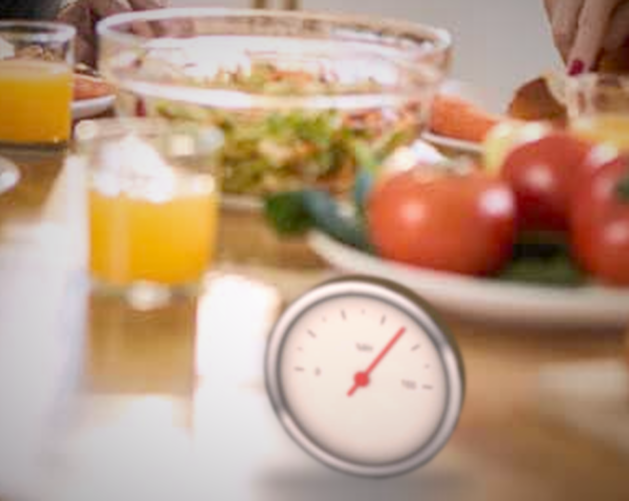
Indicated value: 70 %
